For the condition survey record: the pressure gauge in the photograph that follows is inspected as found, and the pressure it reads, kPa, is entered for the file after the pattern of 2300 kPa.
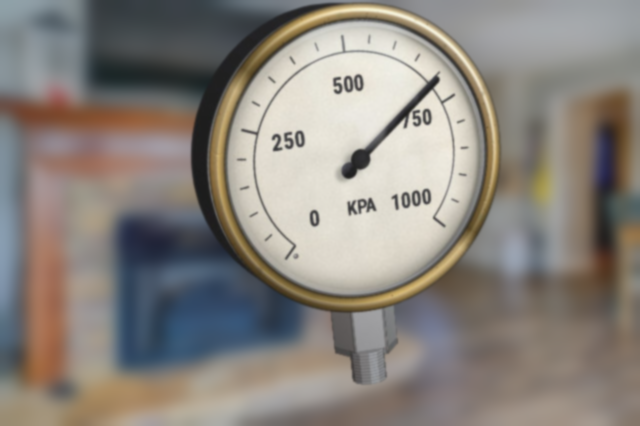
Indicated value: 700 kPa
